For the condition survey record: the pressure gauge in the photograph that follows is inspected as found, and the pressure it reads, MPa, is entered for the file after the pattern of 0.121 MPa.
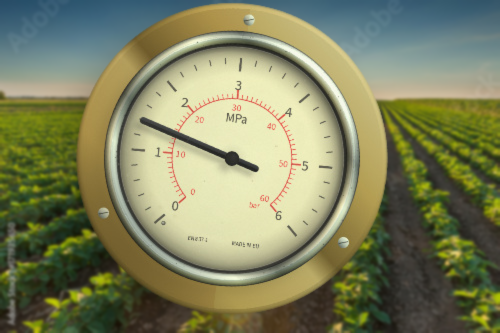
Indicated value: 1.4 MPa
